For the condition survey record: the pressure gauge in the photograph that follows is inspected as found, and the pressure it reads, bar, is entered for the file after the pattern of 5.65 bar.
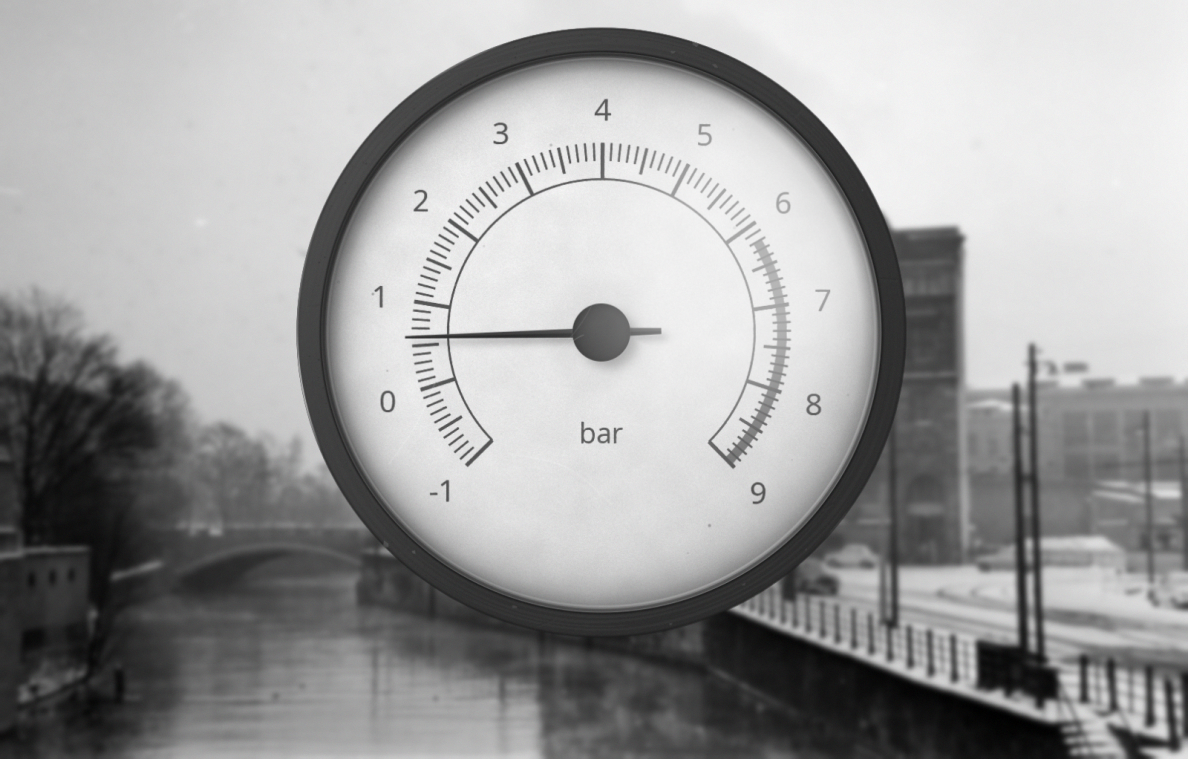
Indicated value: 0.6 bar
